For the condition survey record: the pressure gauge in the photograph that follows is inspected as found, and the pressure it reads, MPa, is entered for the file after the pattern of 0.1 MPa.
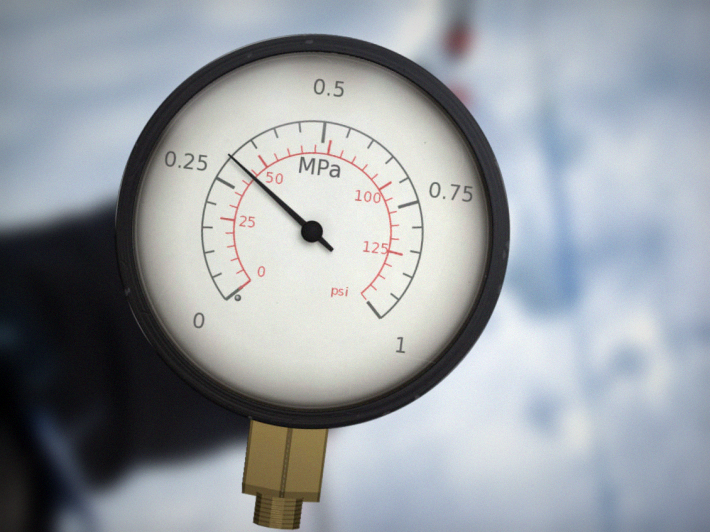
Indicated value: 0.3 MPa
